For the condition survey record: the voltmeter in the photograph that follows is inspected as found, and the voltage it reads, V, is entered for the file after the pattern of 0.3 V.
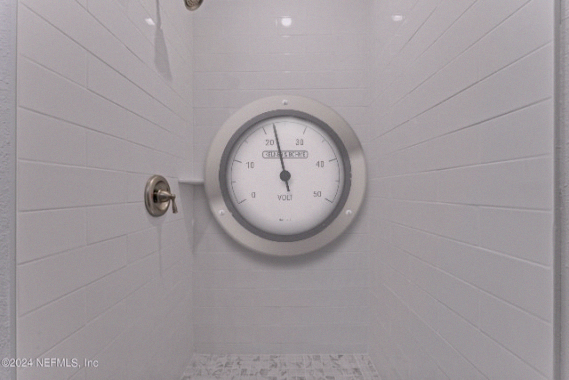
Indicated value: 22.5 V
